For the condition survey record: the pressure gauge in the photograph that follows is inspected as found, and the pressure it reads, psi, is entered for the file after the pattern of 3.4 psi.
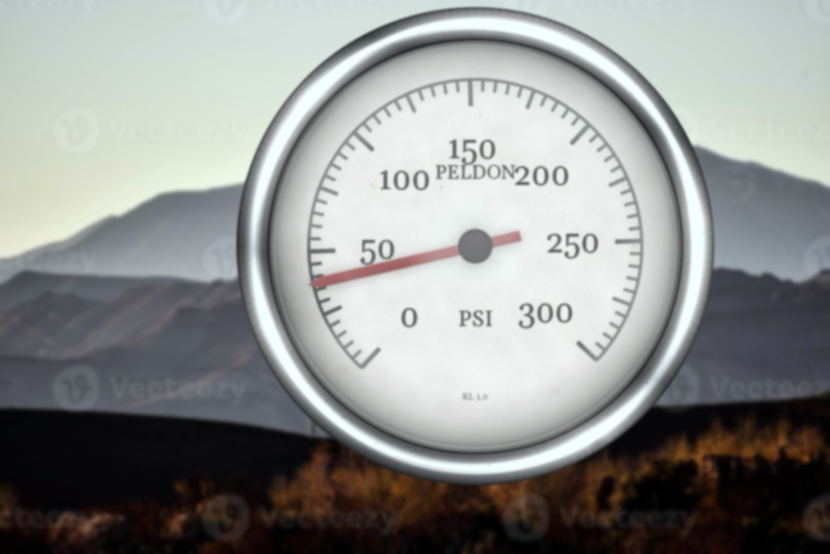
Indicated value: 37.5 psi
